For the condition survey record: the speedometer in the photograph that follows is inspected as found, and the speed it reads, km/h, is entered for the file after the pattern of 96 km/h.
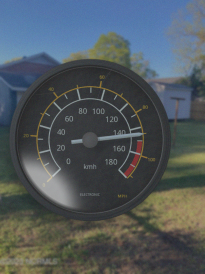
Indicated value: 145 km/h
